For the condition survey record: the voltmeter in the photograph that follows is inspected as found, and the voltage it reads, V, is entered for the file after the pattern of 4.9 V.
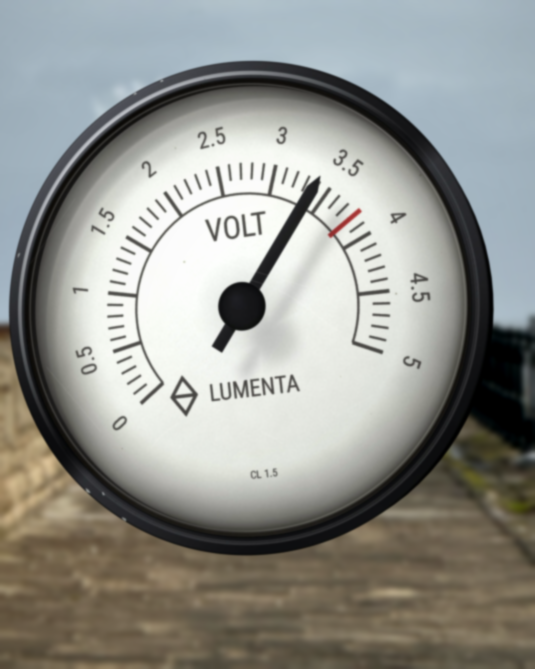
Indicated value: 3.4 V
